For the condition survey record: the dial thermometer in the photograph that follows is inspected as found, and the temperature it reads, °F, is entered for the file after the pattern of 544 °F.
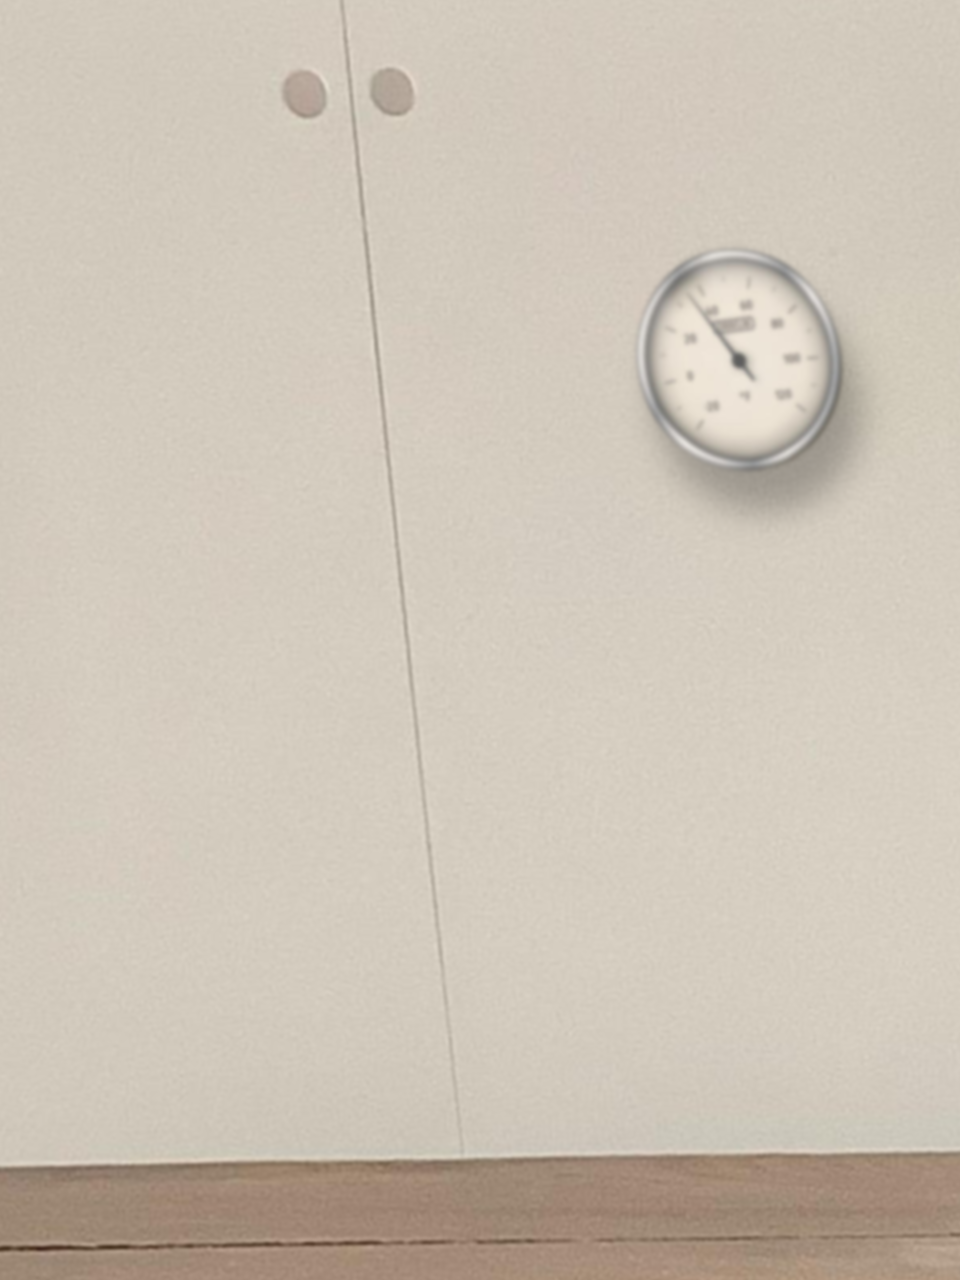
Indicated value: 35 °F
